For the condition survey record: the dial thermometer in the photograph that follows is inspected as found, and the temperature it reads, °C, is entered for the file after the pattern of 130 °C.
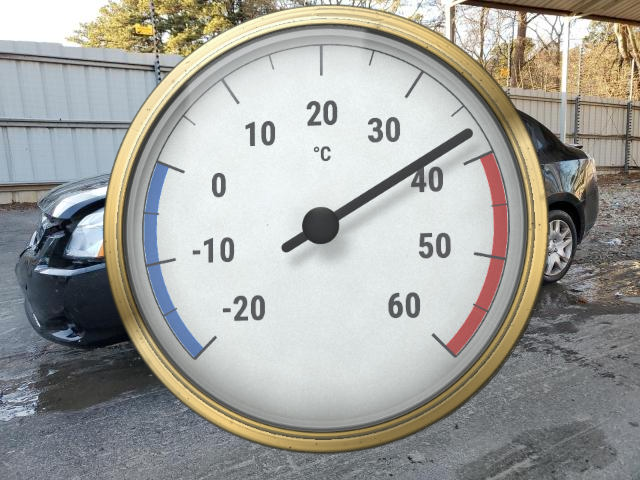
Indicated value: 37.5 °C
